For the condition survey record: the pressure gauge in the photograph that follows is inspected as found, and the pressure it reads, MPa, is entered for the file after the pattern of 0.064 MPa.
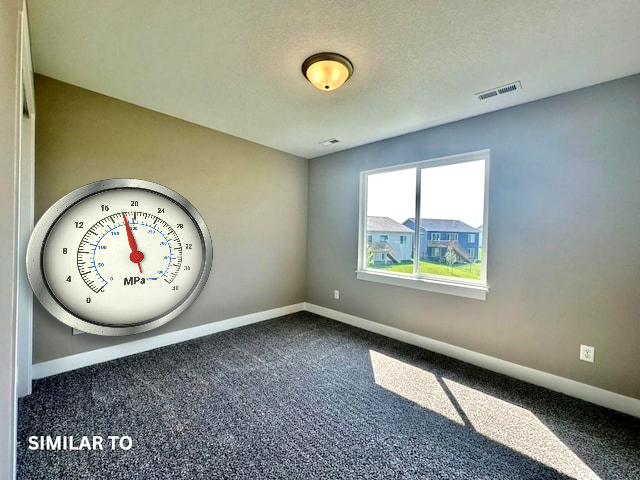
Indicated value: 18 MPa
